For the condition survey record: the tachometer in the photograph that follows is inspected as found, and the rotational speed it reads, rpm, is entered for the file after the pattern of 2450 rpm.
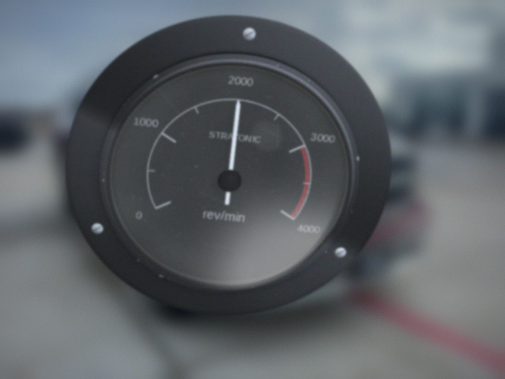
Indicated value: 2000 rpm
